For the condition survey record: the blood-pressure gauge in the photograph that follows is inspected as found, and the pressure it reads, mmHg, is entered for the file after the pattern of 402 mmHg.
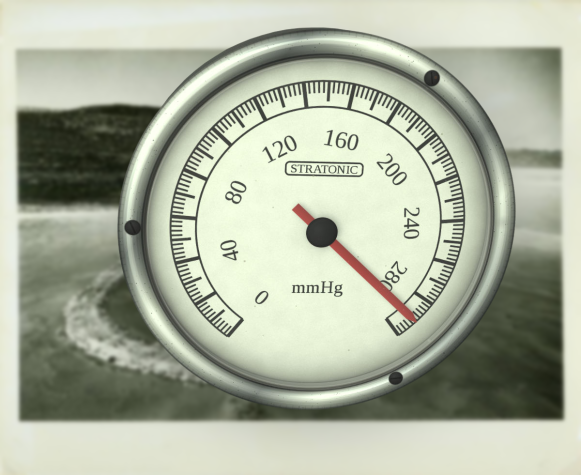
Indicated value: 290 mmHg
